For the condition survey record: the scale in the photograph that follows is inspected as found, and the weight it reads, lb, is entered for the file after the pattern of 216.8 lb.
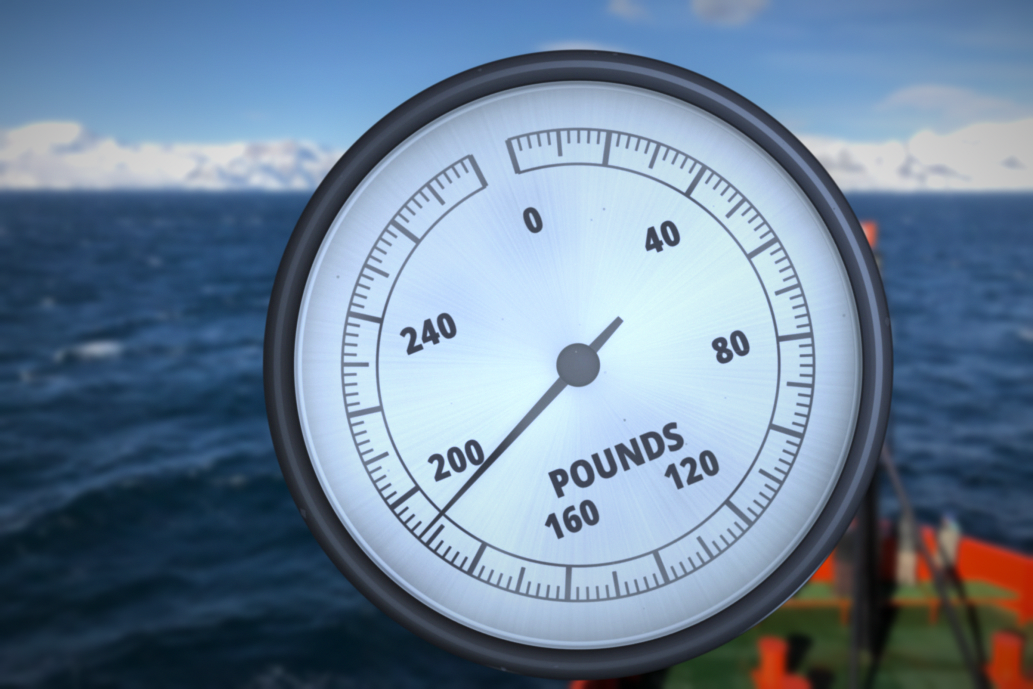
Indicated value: 192 lb
